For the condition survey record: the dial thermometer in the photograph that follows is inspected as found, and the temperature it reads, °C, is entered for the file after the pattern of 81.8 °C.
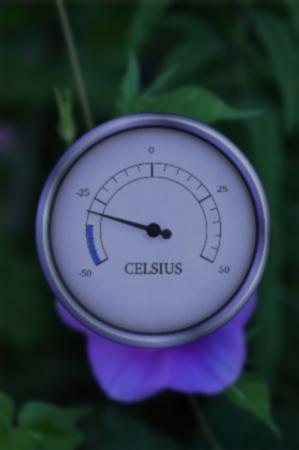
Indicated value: -30 °C
